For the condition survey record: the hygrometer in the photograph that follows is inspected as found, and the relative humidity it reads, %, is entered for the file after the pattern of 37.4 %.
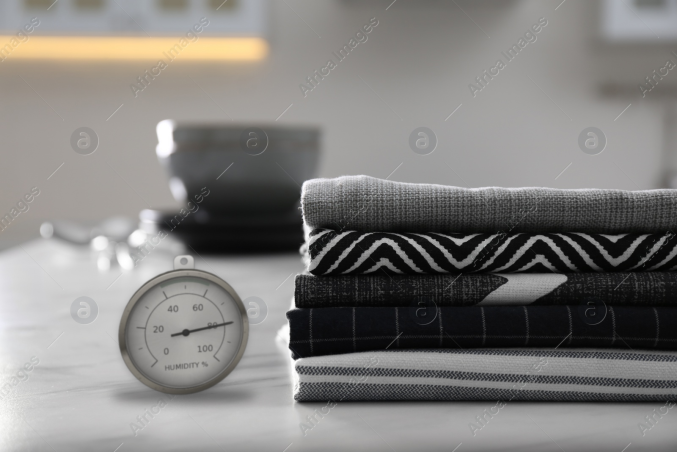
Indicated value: 80 %
